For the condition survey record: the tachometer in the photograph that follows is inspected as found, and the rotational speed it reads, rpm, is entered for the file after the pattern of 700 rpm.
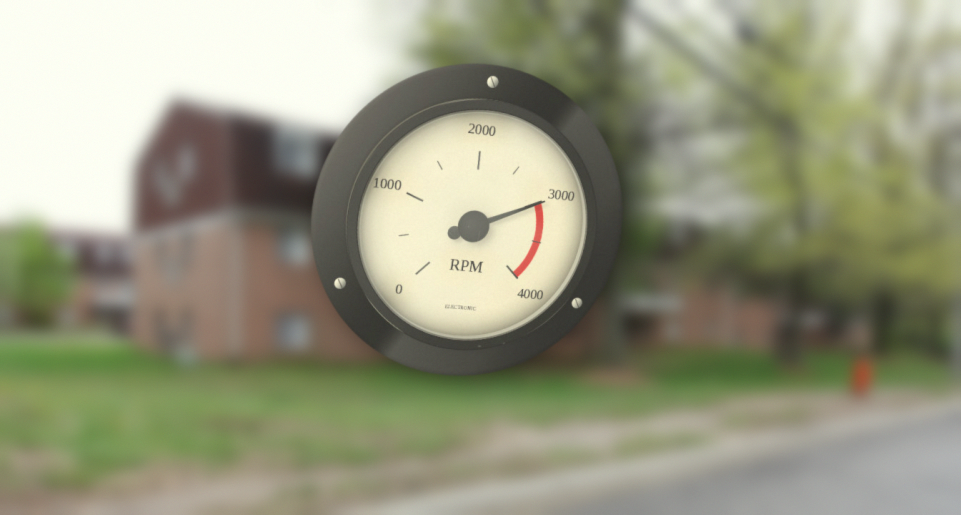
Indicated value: 3000 rpm
